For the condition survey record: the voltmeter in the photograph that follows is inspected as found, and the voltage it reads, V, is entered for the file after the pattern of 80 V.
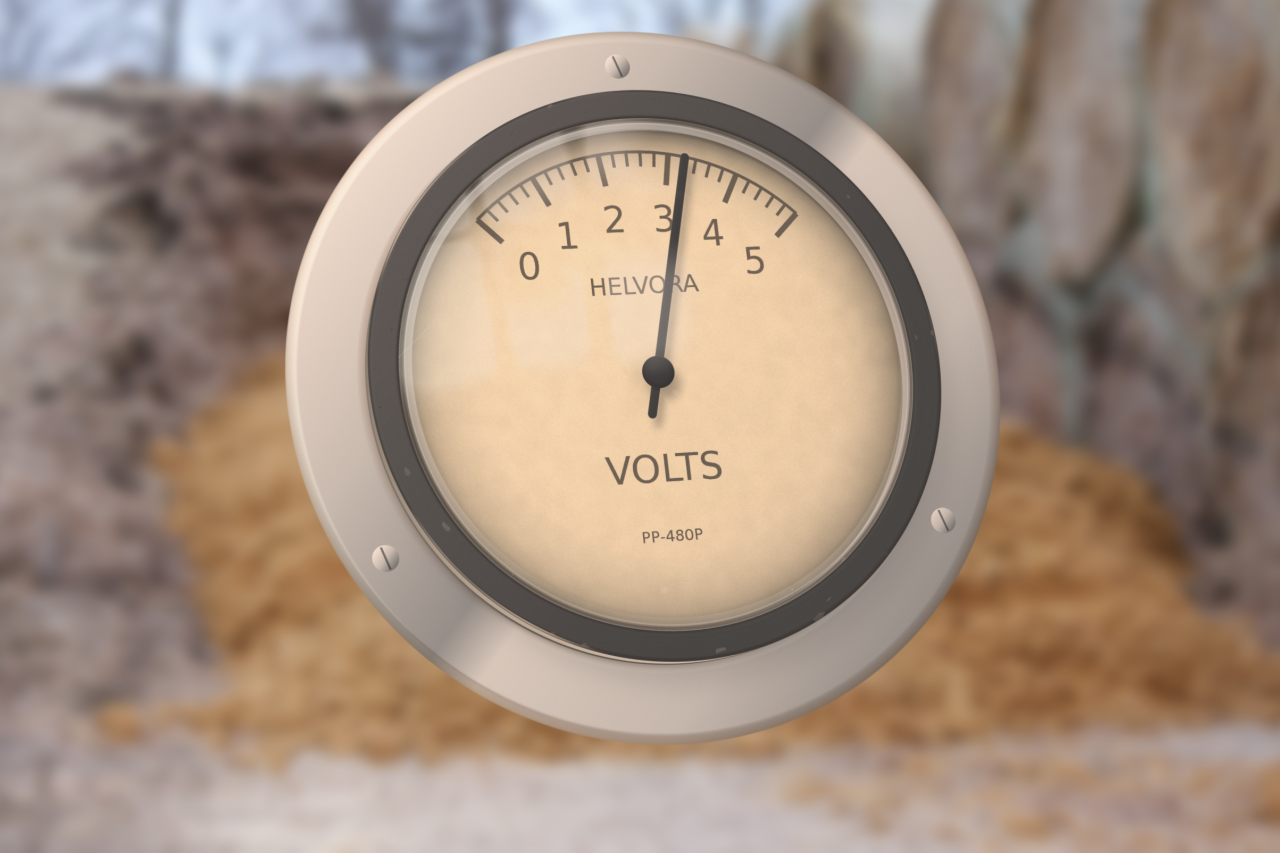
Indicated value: 3.2 V
